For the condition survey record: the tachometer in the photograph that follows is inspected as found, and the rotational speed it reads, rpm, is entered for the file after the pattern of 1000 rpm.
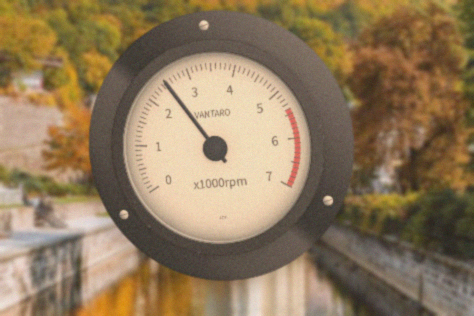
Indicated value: 2500 rpm
